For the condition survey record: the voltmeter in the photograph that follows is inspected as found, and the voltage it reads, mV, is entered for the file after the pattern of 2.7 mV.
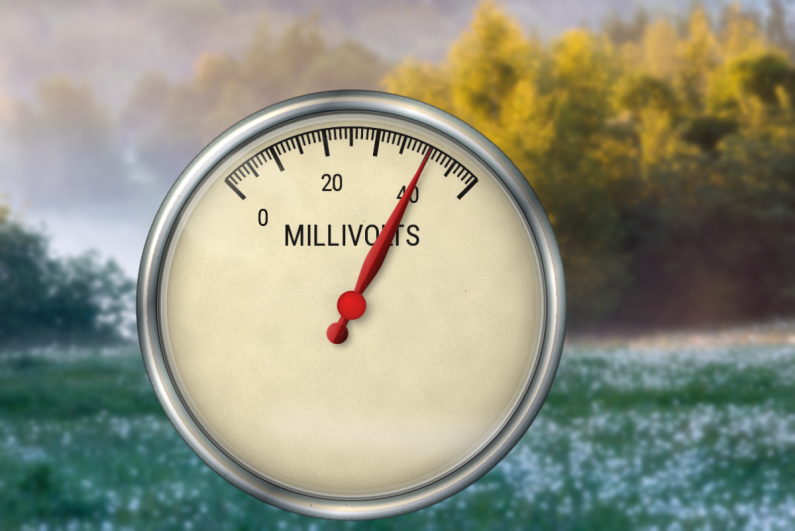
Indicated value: 40 mV
